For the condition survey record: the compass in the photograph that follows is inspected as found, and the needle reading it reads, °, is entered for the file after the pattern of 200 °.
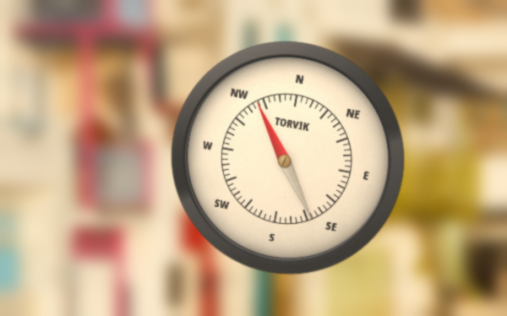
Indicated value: 325 °
